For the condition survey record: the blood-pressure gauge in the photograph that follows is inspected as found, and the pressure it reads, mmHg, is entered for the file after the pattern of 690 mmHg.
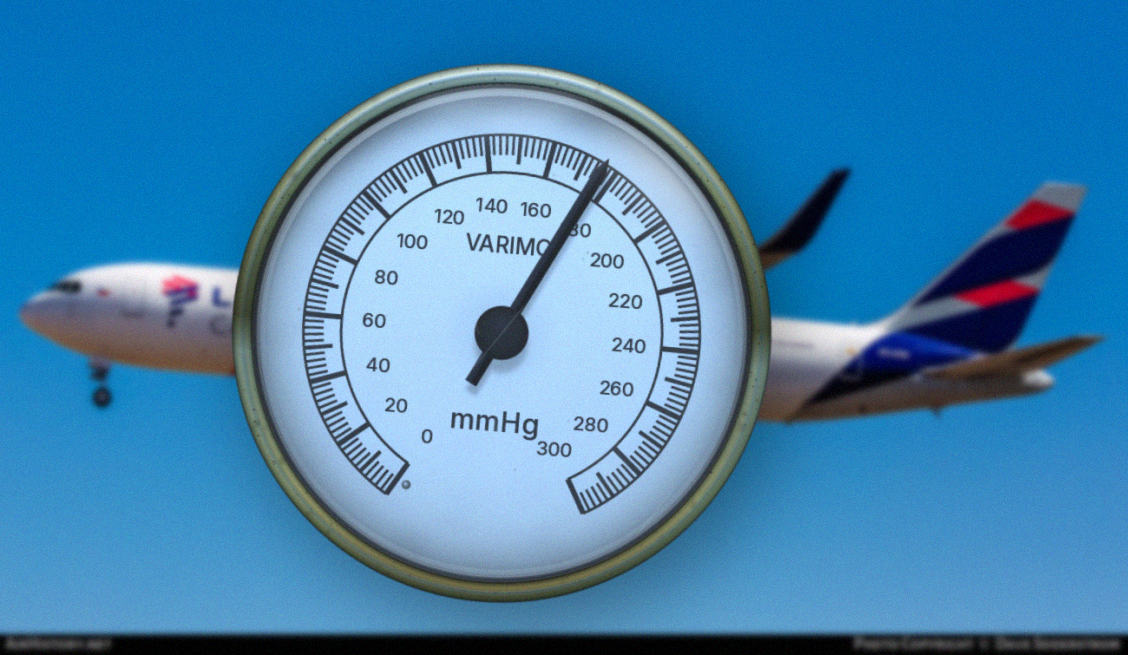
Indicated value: 176 mmHg
